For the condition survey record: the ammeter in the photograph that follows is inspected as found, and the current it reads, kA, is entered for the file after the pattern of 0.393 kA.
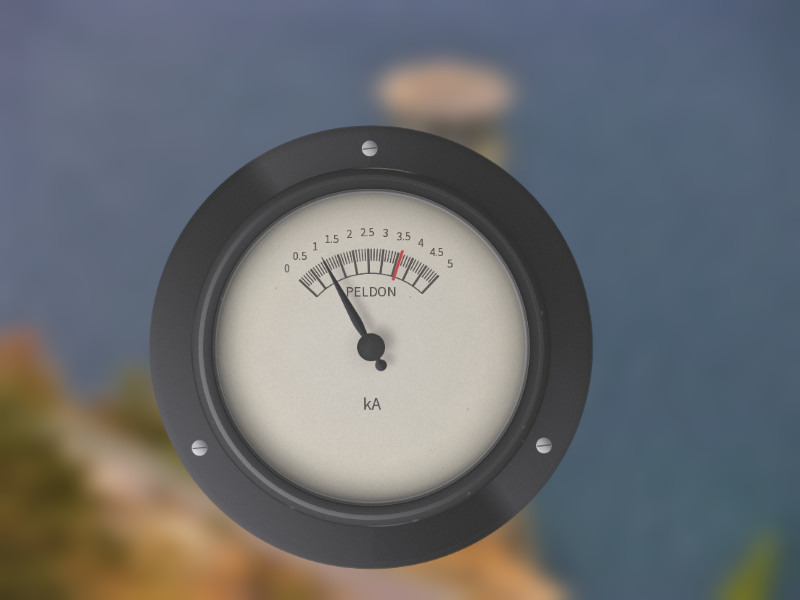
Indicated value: 1 kA
